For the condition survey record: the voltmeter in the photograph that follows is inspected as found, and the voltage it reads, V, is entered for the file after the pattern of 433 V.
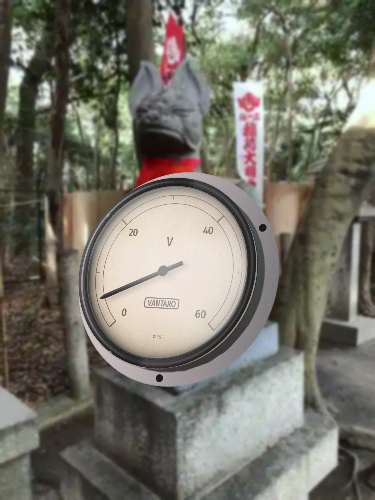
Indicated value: 5 V
